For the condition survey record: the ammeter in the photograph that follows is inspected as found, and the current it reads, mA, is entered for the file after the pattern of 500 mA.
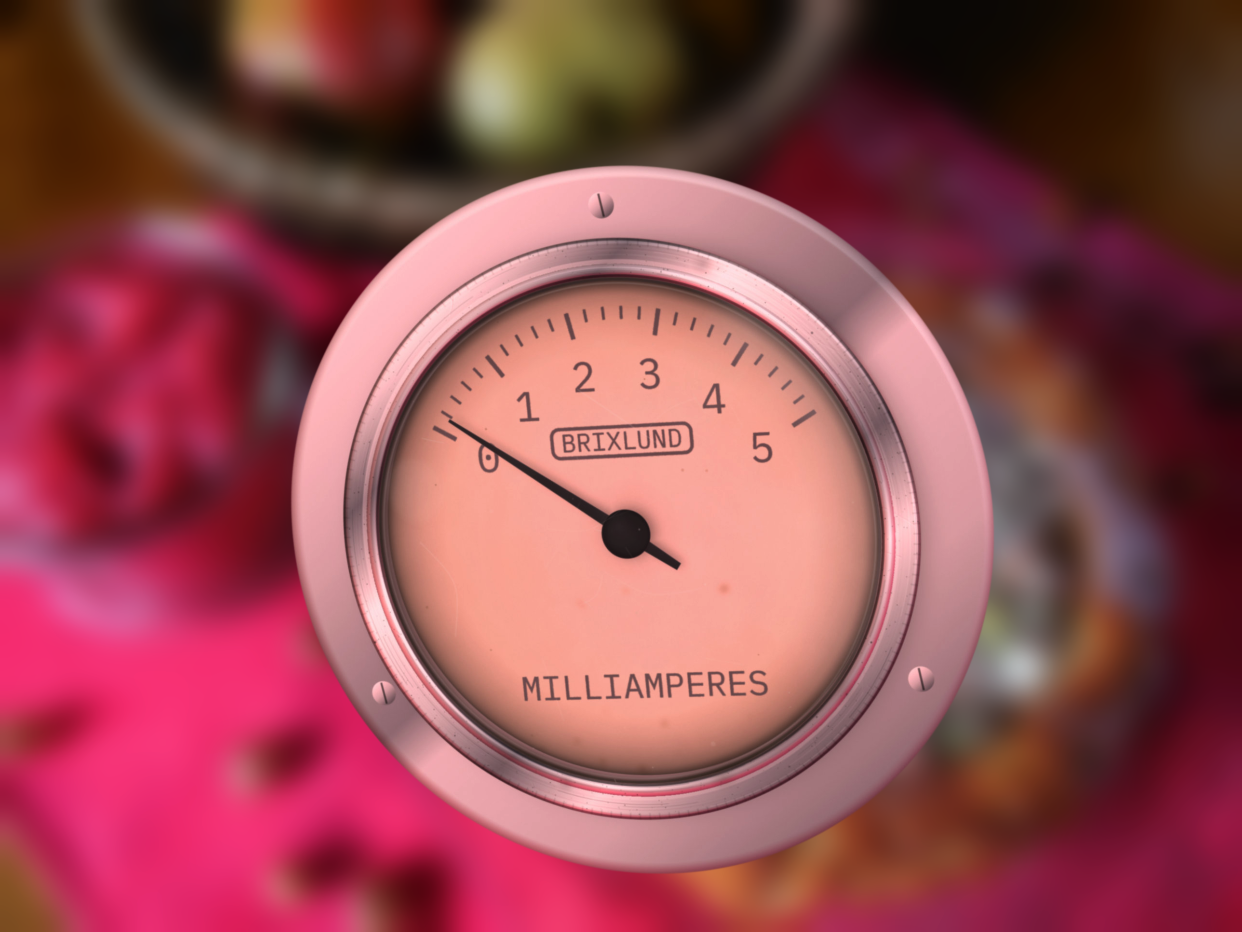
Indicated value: 0.2 mA
